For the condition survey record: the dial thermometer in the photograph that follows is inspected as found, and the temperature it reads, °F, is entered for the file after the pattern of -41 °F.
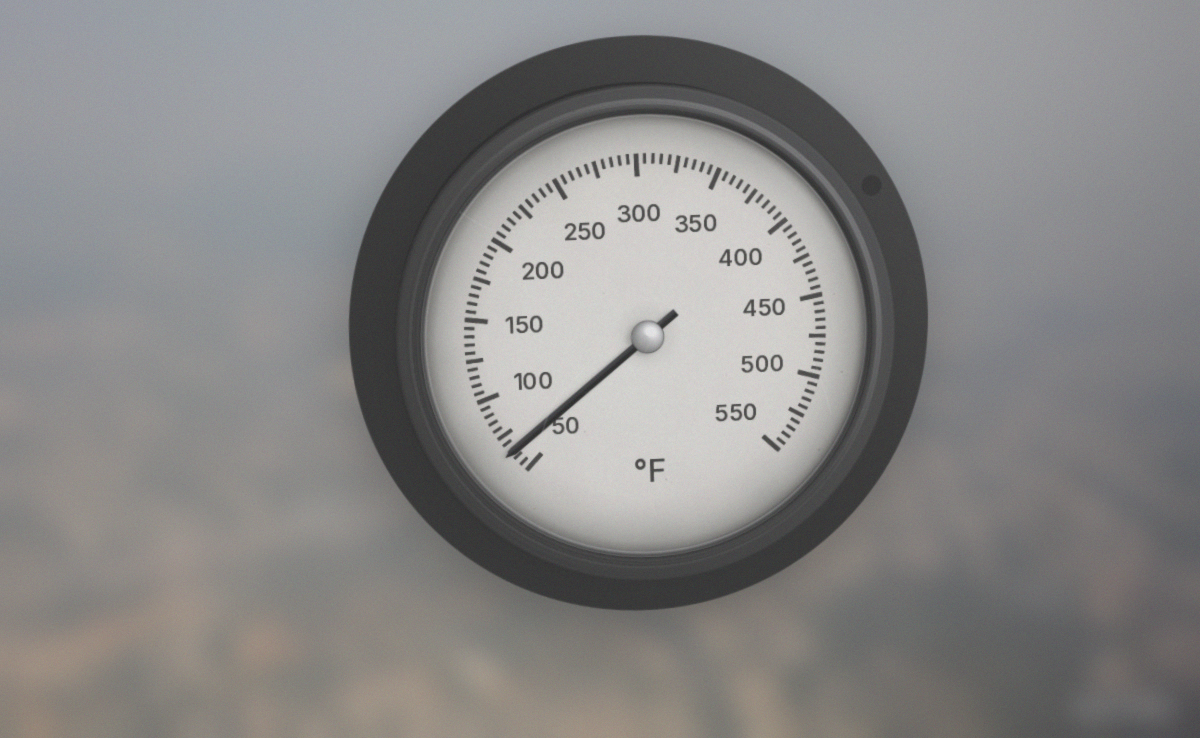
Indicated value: 65 °F
